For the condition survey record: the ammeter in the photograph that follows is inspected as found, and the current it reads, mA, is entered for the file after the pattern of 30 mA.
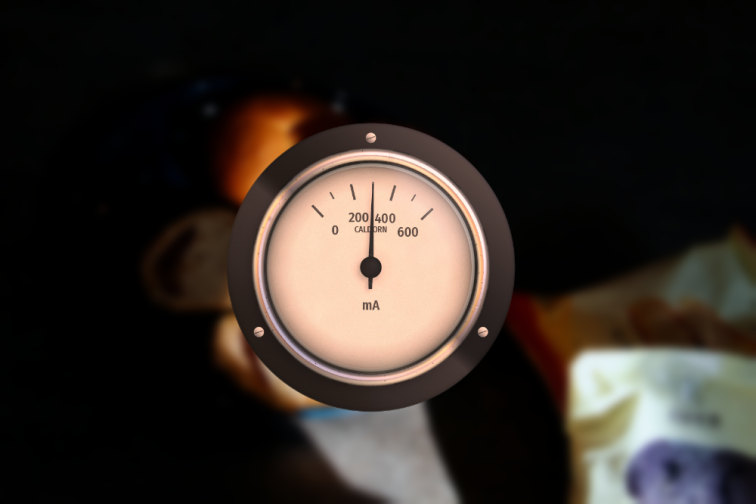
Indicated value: 300 mA
